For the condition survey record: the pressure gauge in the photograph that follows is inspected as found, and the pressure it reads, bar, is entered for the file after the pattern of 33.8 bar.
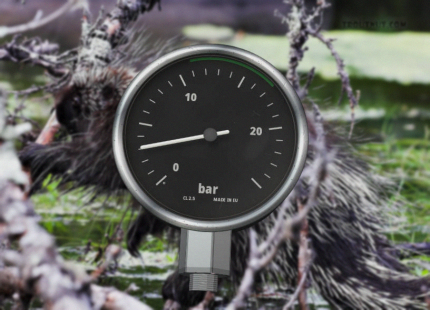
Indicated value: 3 bar
